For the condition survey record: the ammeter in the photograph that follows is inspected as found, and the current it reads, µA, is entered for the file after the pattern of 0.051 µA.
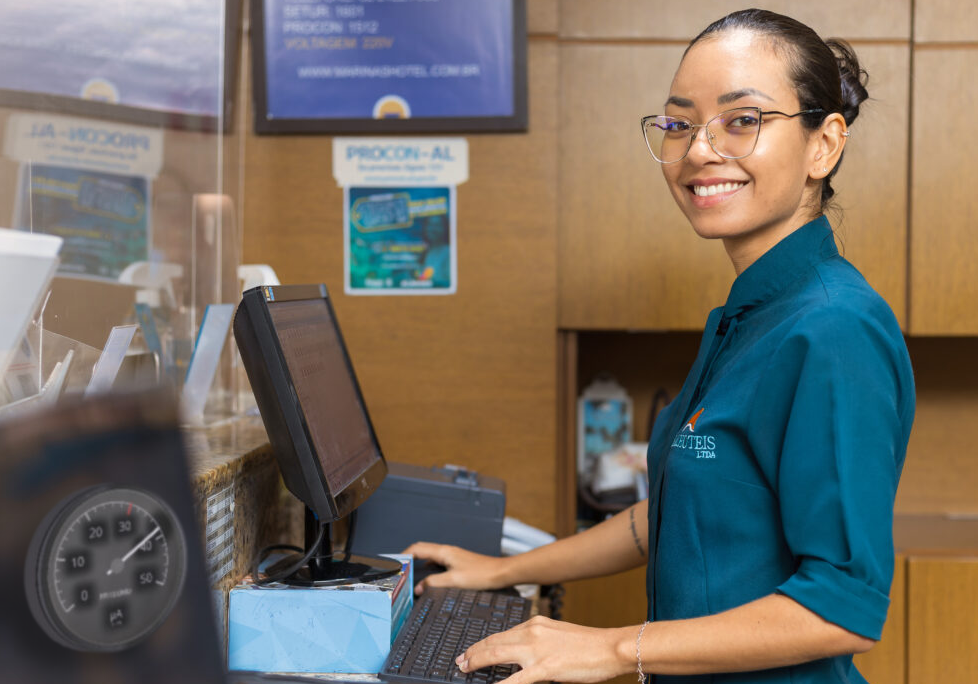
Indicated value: 38 µA
